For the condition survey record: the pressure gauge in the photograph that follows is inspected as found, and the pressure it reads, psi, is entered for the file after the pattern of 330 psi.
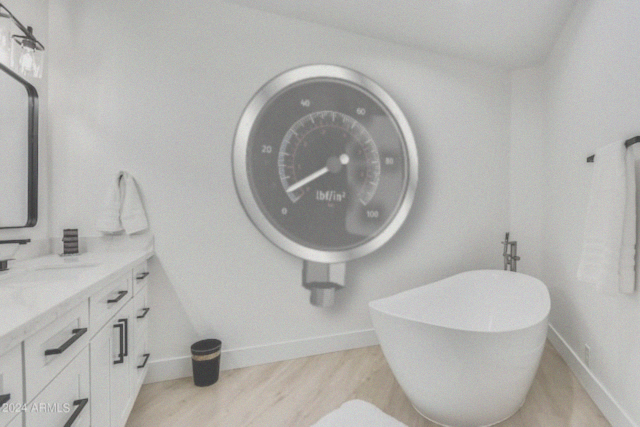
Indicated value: 5 psi
